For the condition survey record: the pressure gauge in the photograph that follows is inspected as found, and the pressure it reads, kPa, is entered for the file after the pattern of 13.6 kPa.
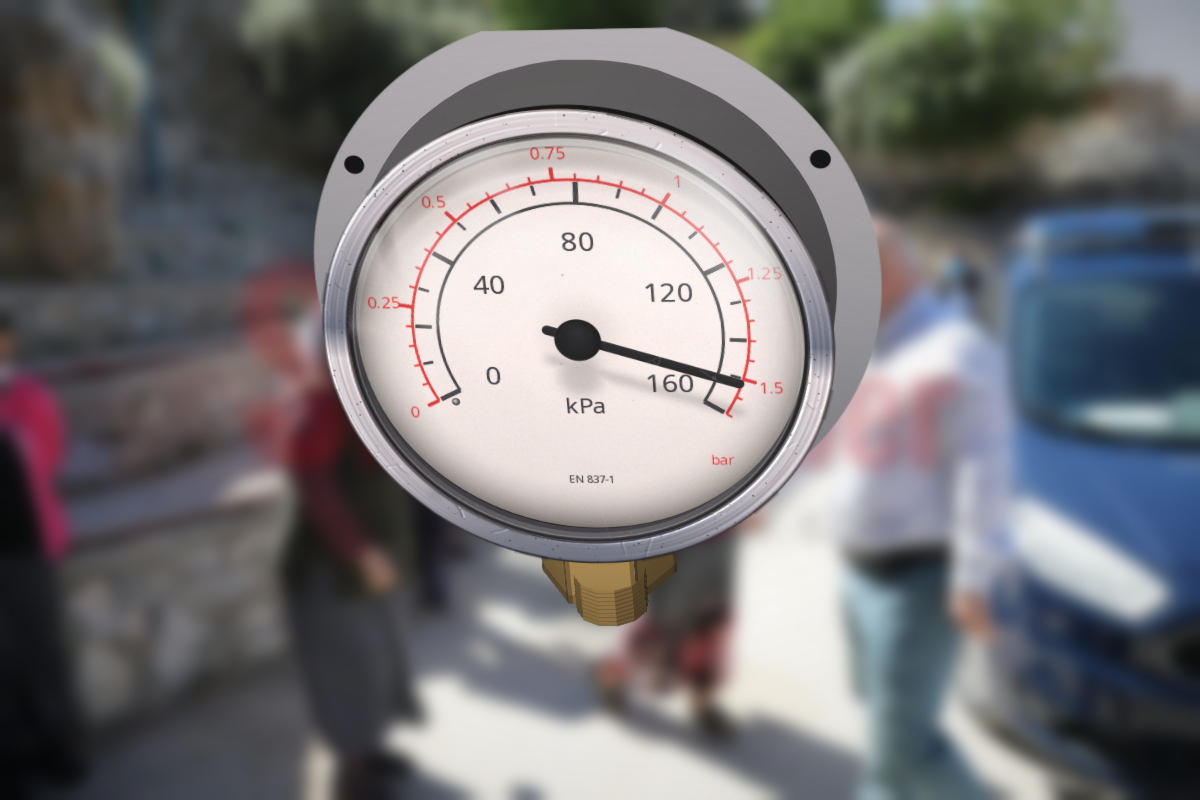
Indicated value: 150 kPa
